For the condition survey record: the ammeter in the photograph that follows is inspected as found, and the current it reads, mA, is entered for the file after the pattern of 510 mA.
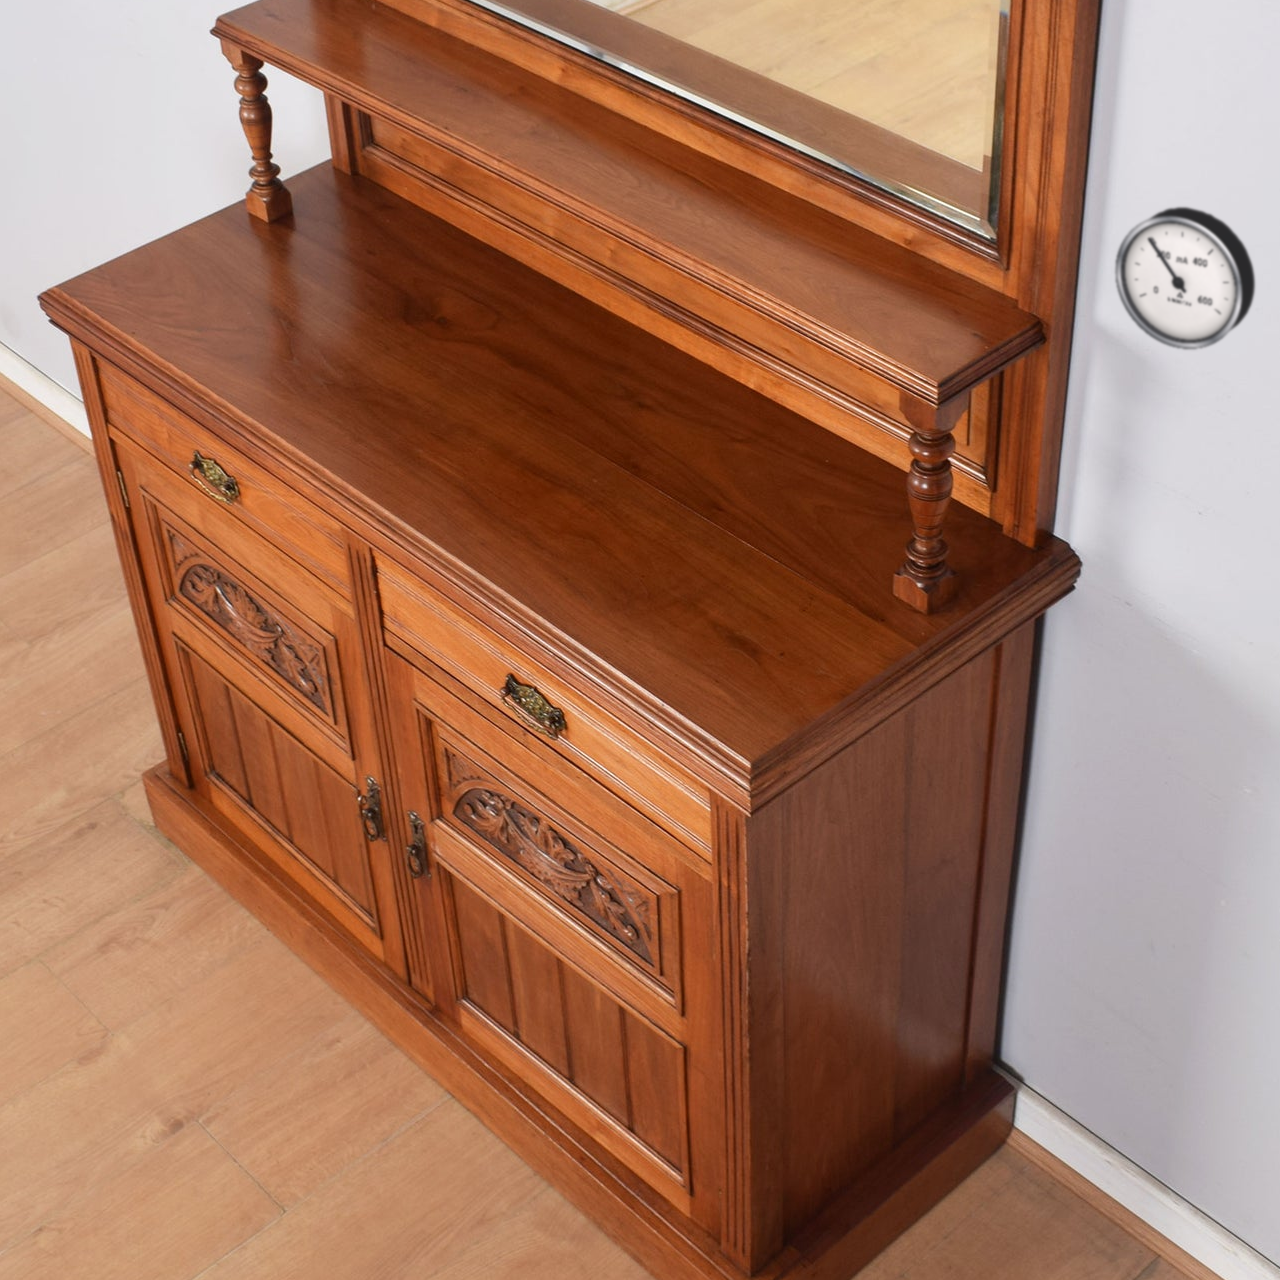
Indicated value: 200 mA
